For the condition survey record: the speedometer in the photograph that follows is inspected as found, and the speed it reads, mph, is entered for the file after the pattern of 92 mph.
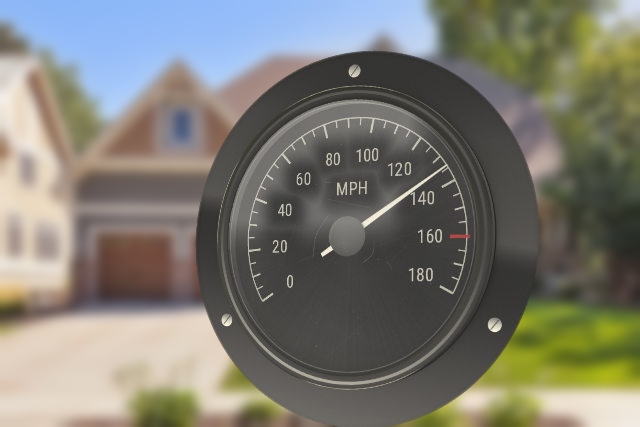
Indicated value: 135 mph
